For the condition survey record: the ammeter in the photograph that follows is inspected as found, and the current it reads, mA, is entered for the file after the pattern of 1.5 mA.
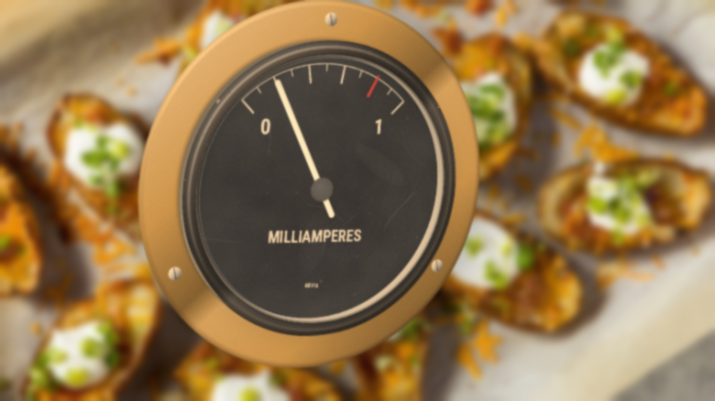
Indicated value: 0.2 mA
